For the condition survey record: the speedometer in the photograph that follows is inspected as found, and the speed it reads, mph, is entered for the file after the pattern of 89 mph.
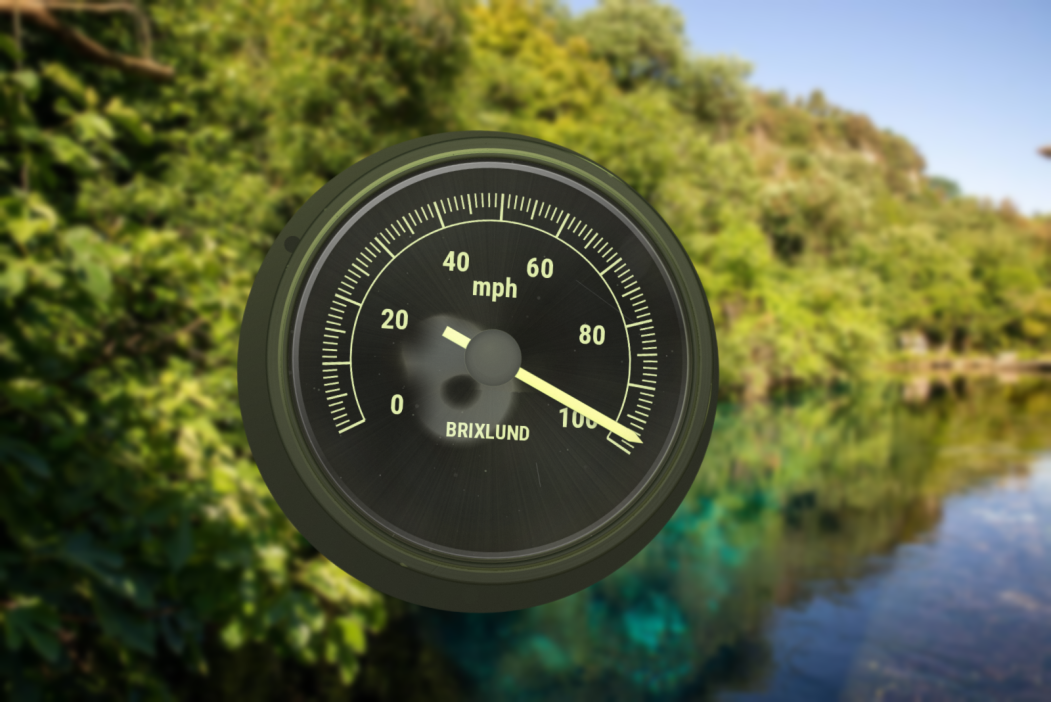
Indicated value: 98 mph
